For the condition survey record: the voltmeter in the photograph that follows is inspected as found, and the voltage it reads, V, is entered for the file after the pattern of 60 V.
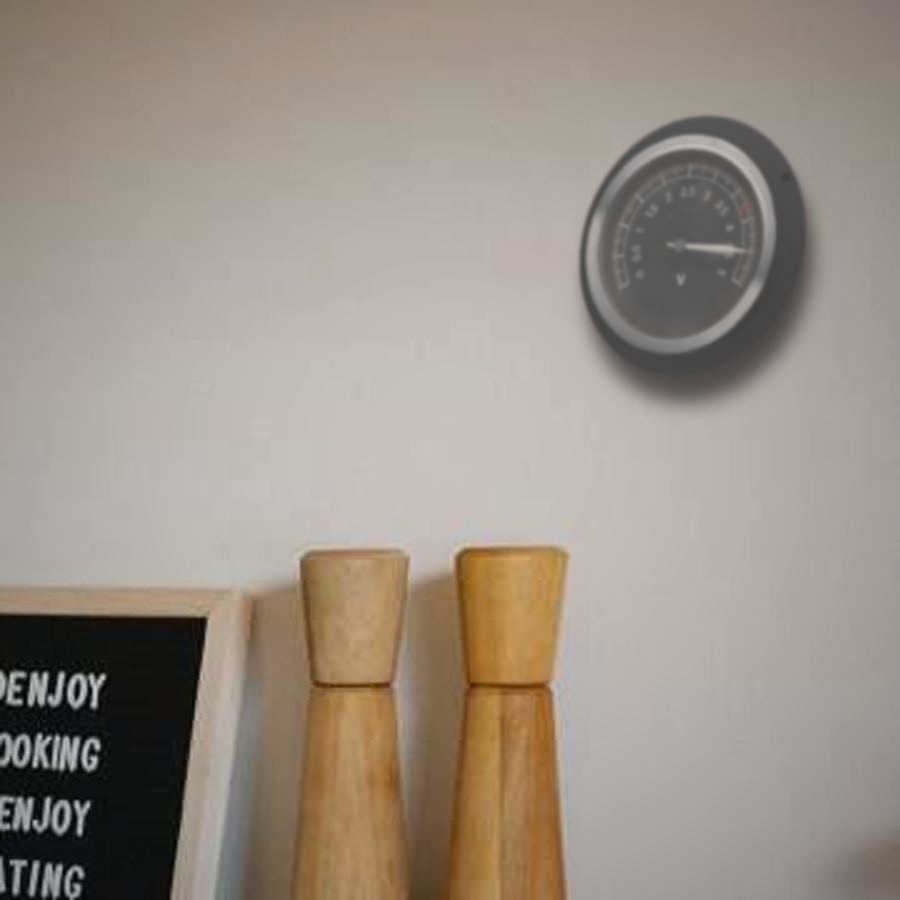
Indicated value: 4.5 V
